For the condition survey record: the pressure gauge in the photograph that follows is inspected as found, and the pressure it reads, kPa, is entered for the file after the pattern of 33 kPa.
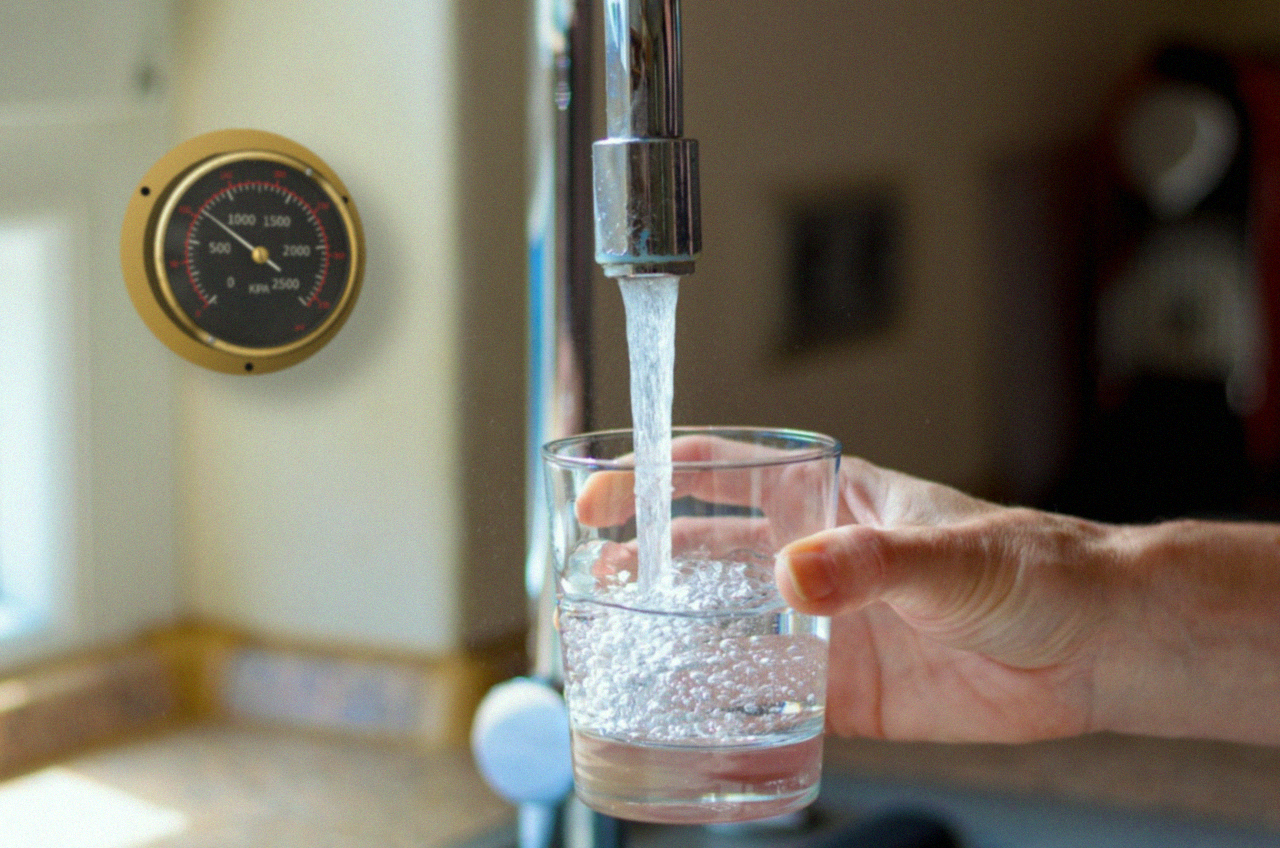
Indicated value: 750 kPa
